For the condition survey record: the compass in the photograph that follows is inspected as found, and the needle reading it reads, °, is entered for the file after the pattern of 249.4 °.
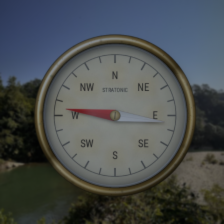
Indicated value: 277.5 °
